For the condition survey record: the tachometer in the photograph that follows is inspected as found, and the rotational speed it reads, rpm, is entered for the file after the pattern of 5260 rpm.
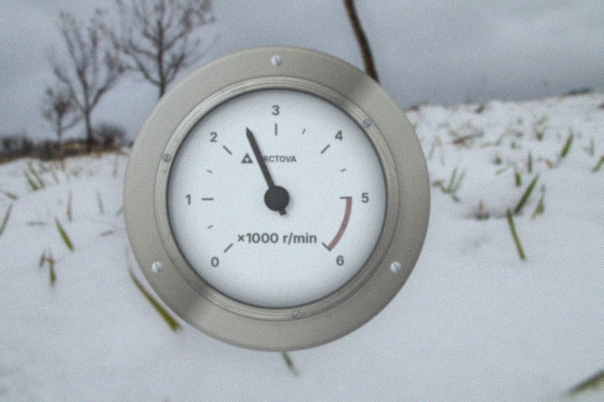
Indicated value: 2500 rpm
